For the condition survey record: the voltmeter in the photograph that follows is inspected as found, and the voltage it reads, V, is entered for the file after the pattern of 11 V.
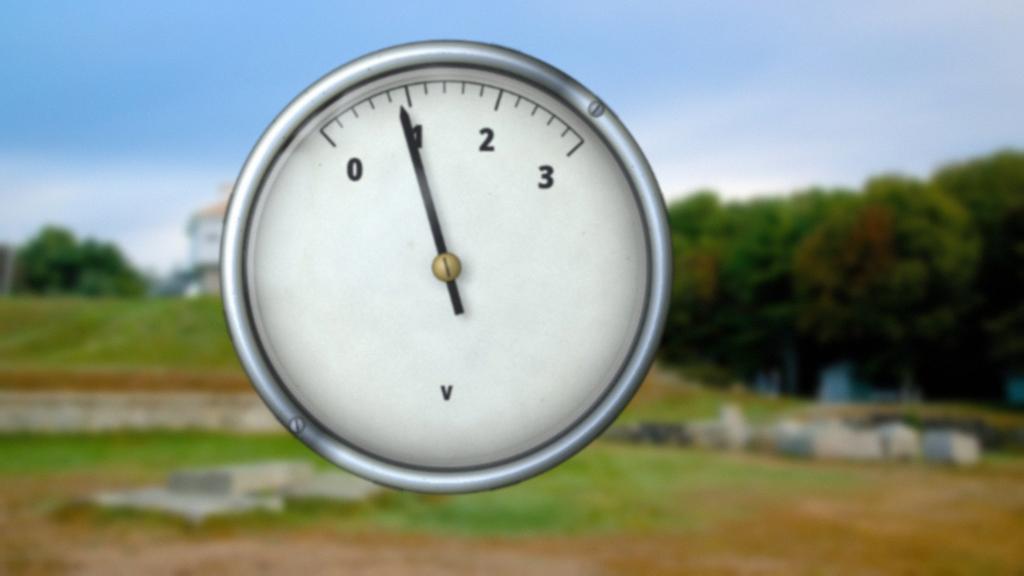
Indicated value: 0.9 V
